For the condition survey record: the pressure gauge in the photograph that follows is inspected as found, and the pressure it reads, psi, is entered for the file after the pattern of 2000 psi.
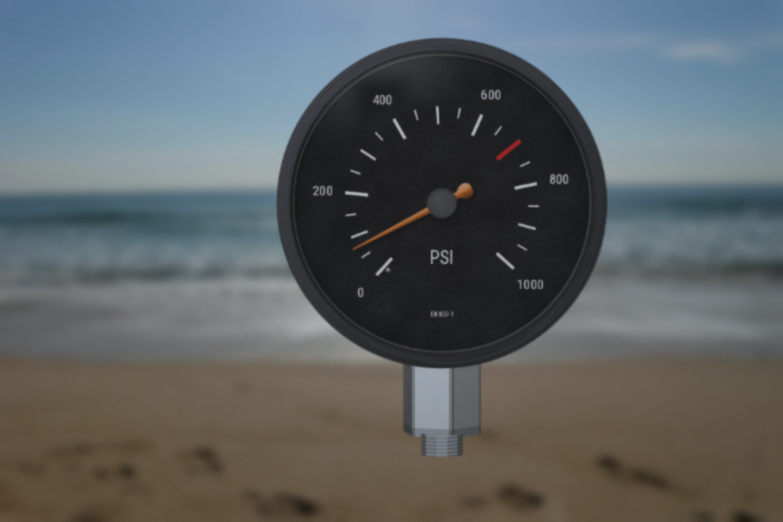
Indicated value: 75 psi
